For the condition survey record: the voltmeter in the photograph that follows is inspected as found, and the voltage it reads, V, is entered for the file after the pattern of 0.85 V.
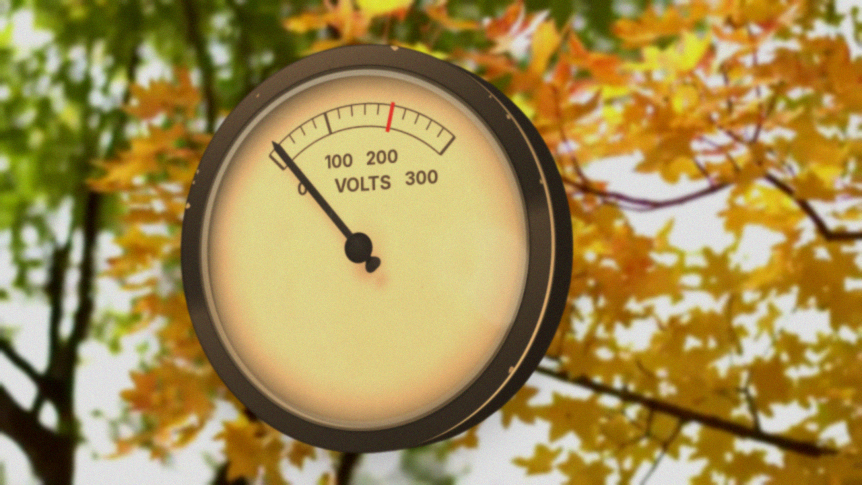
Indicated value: 20 V
